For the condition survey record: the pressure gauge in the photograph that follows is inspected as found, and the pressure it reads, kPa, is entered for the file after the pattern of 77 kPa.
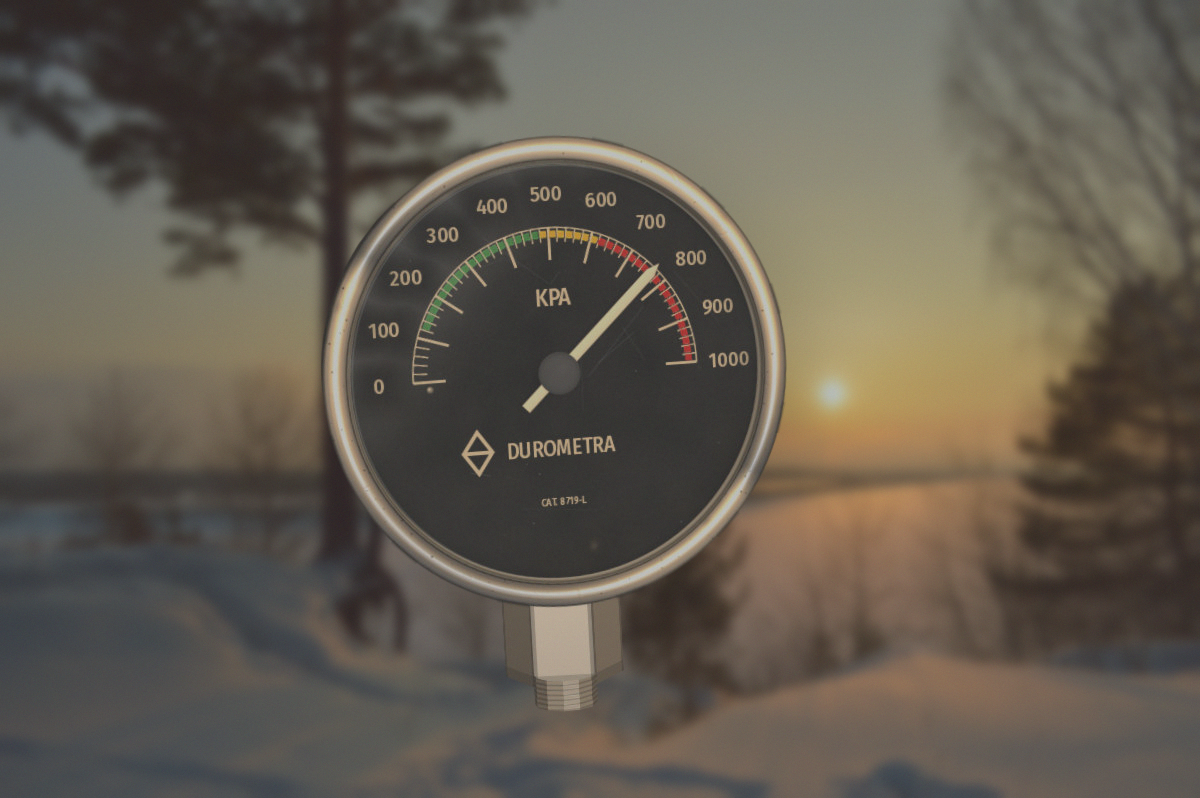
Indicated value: 760 kPa
